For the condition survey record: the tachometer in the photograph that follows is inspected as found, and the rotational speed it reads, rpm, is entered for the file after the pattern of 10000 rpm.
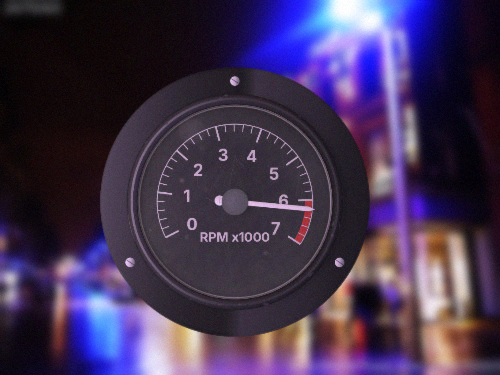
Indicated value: 6200 rpm
